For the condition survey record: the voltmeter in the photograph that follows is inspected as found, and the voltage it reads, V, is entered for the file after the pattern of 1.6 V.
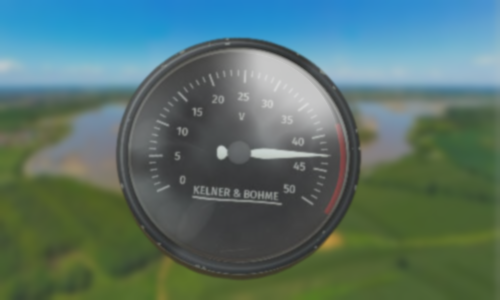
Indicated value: 43 V
